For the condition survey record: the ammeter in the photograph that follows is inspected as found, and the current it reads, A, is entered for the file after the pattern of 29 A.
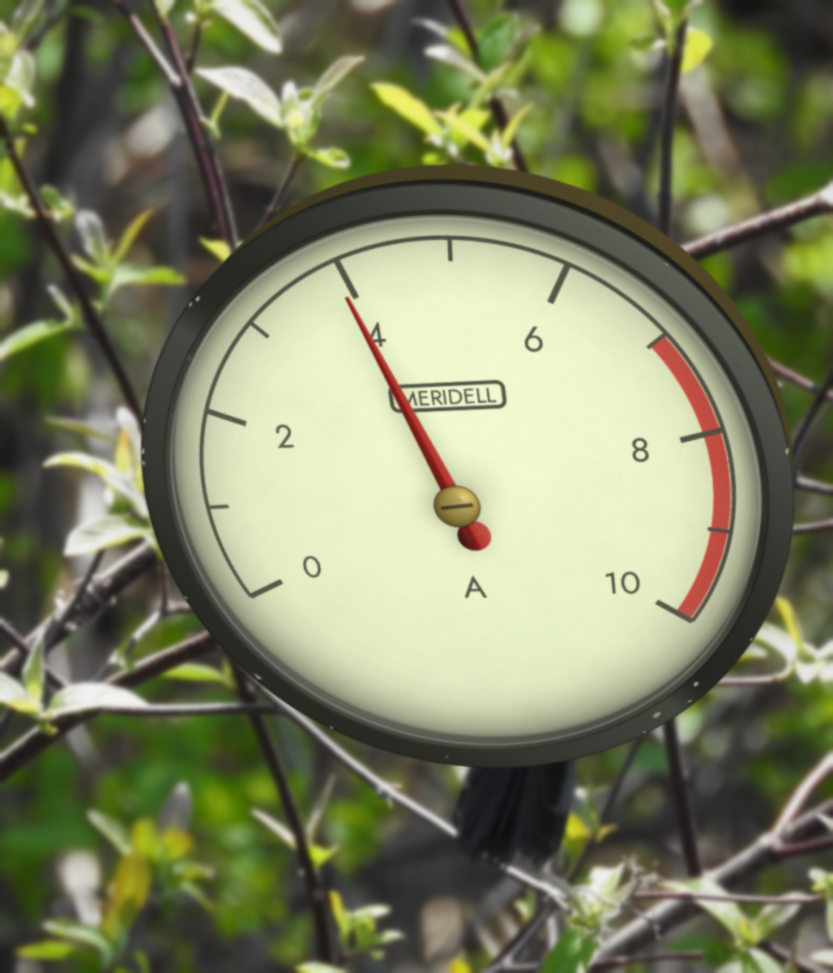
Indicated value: 4 A
